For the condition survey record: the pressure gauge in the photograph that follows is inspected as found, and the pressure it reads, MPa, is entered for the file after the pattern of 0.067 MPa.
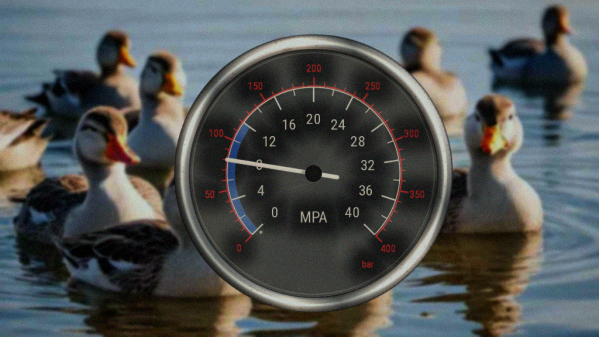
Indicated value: 8 MPa
